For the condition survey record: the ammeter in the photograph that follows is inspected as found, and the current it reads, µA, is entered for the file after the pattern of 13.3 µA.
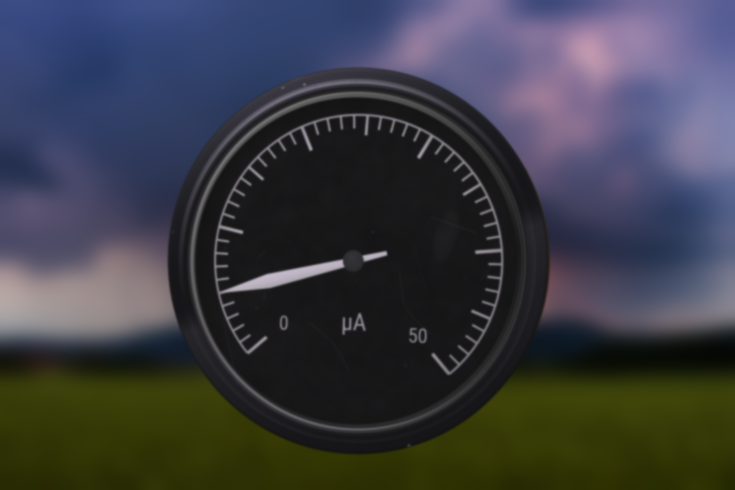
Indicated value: 5 µA
